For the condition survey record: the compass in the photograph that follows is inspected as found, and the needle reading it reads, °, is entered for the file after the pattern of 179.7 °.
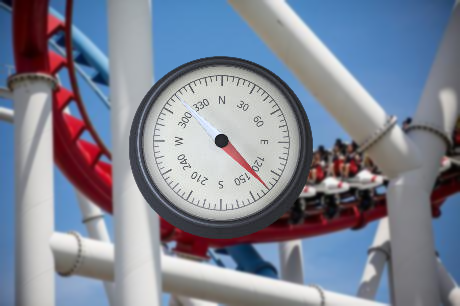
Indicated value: 135 °
